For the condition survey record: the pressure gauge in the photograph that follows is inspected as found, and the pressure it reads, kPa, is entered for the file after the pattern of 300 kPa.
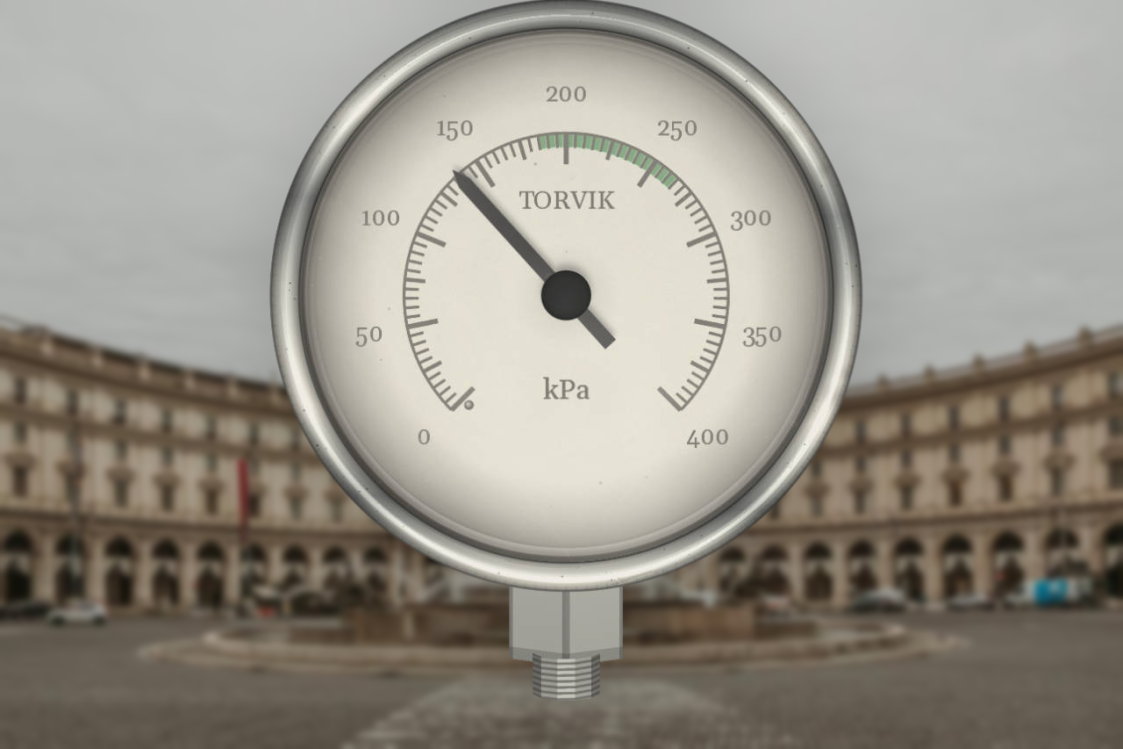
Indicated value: 137.5 kPa
